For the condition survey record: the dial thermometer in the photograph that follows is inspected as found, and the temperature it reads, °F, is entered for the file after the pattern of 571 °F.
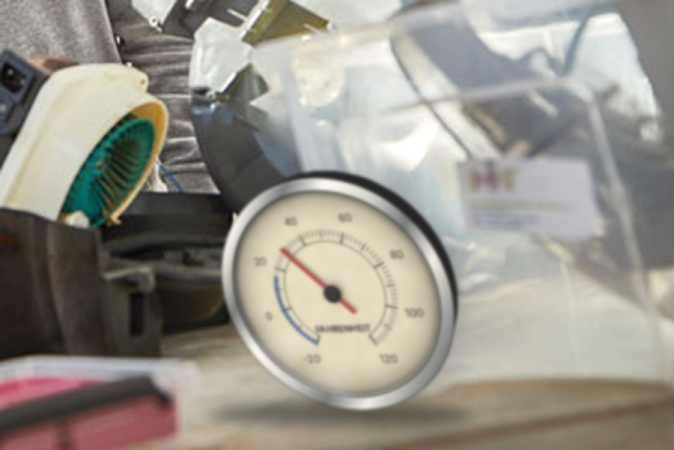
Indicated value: 30 °F
